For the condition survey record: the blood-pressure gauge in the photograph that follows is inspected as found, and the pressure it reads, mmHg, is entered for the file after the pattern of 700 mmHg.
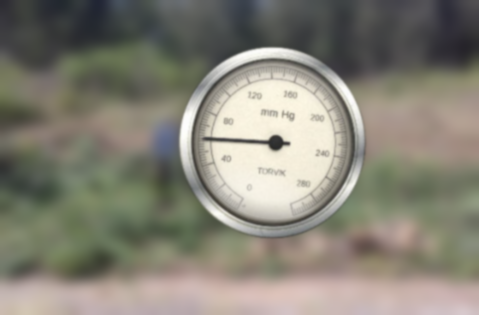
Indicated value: 60 mmHg
